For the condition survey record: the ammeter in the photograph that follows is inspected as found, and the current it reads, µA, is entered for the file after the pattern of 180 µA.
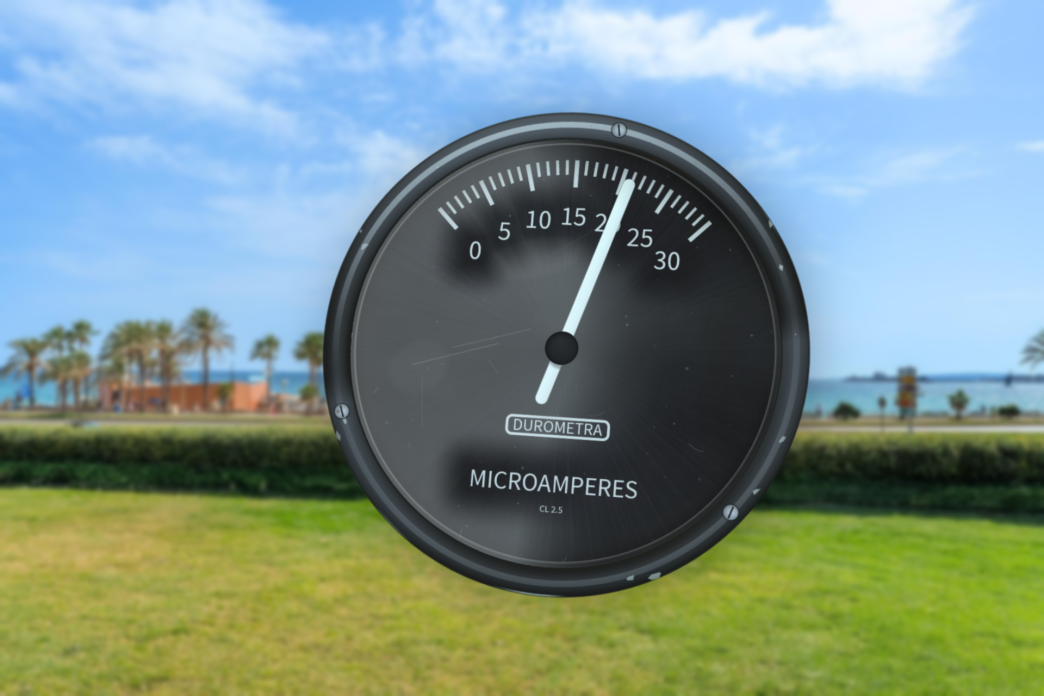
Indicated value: 21 µA
